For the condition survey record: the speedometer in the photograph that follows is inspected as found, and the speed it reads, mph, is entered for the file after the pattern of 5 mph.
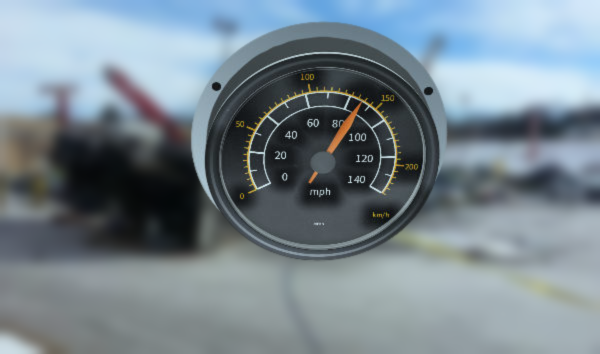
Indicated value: 85 mph
